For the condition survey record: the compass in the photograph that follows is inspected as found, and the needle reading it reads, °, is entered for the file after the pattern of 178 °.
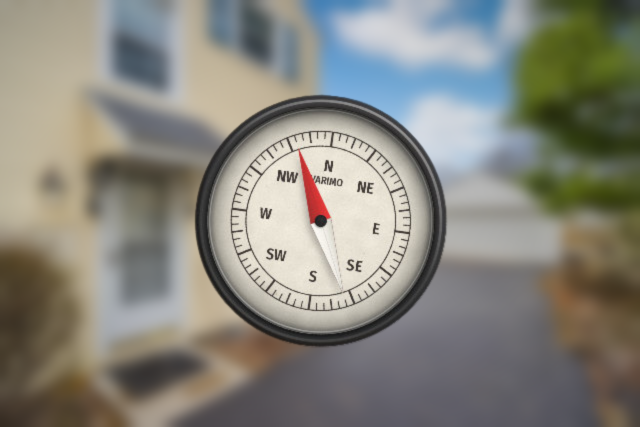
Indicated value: 335 °
